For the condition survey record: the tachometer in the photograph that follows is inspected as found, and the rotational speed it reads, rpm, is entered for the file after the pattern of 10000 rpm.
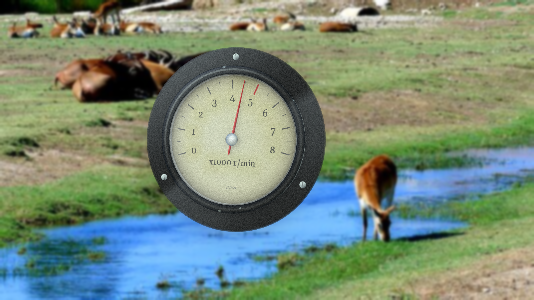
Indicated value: 4500 rpm
